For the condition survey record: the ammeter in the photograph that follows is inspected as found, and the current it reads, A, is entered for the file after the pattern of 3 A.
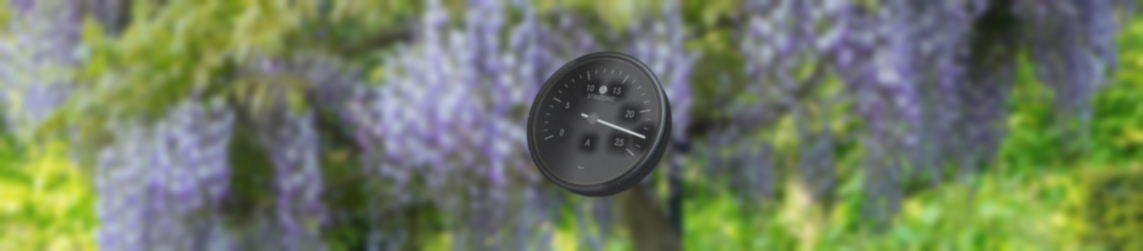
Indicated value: 23 A
